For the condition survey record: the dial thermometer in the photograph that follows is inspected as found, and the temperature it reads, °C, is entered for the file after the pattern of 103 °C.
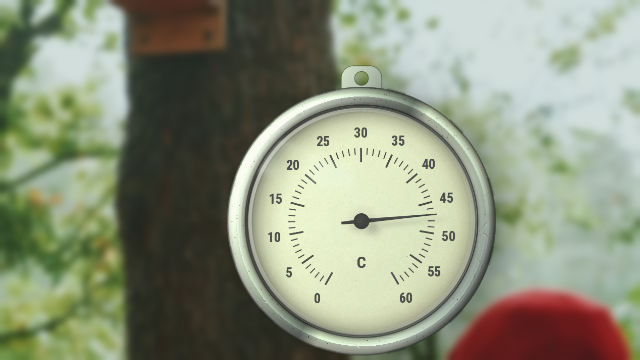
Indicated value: 47 °C
